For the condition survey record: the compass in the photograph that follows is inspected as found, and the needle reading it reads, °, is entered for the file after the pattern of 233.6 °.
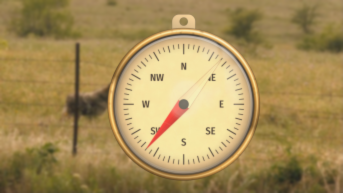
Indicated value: 220 °
